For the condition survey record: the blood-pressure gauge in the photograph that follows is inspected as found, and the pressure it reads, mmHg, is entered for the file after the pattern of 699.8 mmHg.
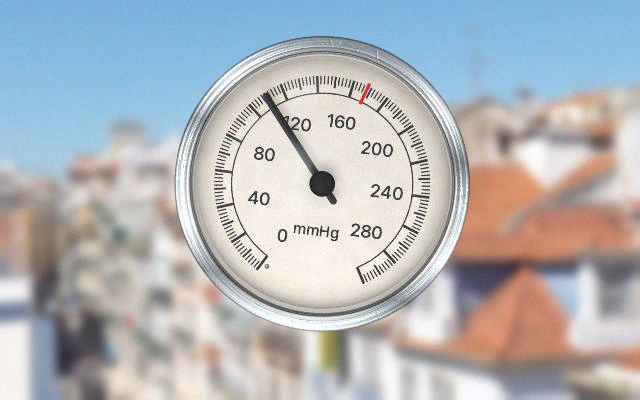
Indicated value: 110 mmHg
